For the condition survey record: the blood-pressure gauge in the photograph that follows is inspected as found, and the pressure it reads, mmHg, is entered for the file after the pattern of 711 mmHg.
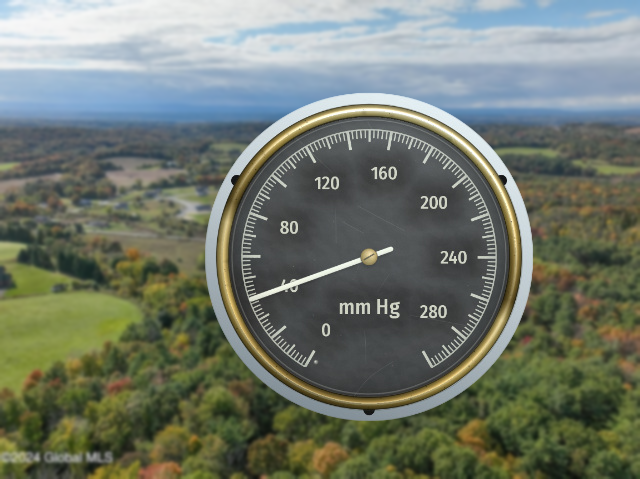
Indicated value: 40 mmHg
